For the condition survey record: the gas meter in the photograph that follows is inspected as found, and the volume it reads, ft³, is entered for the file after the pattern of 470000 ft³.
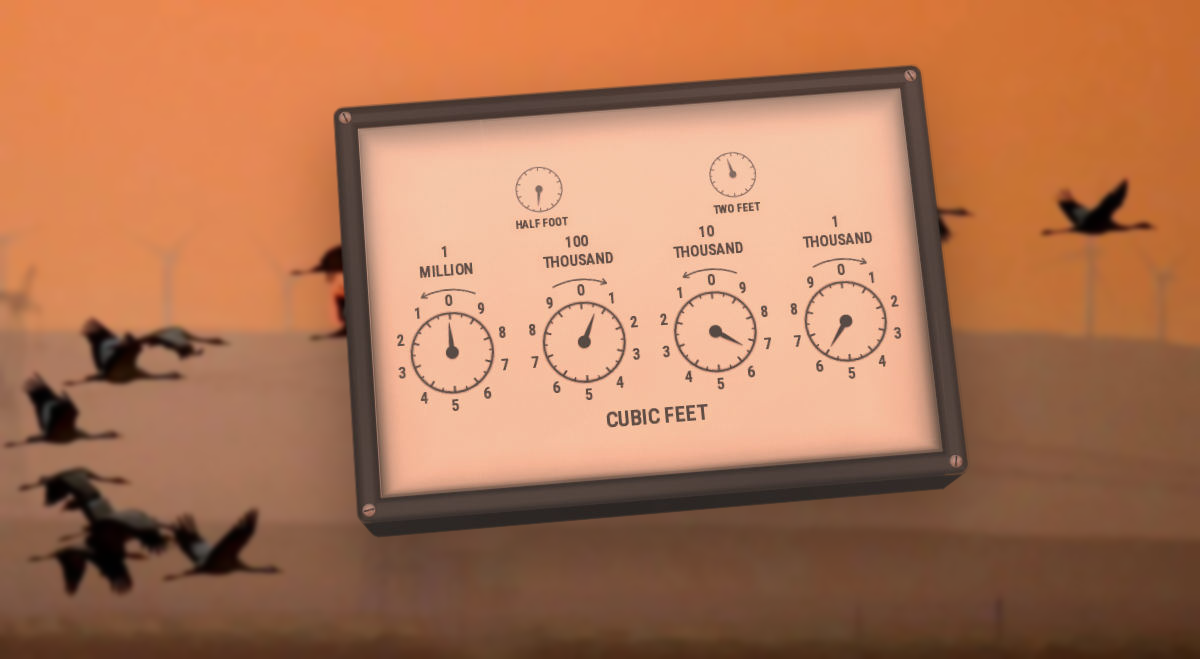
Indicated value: 6600 ft³
